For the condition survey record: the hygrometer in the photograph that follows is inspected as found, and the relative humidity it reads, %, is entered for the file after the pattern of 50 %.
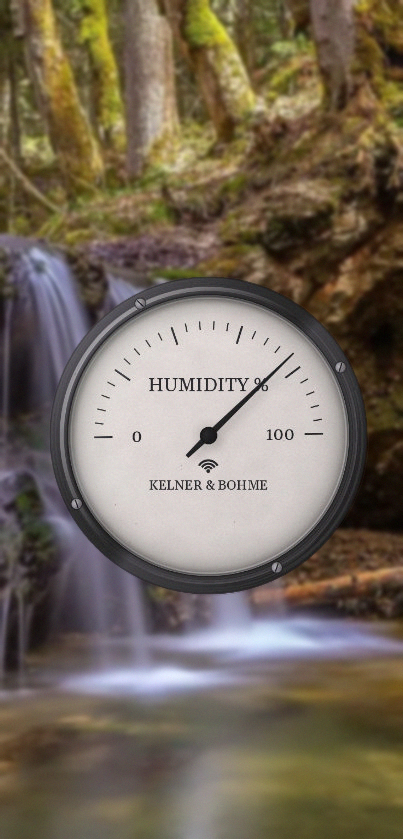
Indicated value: 76 %
